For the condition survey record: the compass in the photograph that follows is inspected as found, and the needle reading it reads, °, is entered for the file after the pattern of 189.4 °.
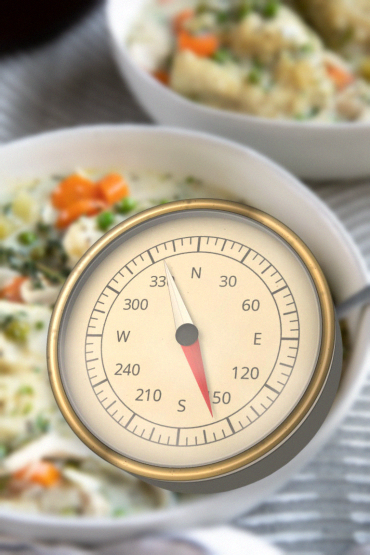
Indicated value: 157.5 °
